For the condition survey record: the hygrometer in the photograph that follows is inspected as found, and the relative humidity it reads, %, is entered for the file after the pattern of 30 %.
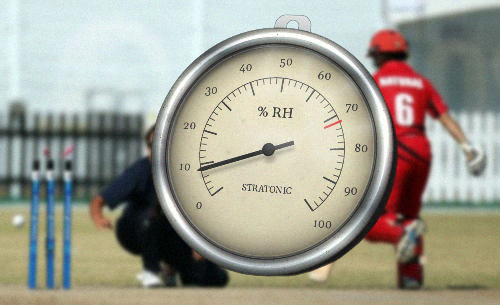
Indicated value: 8 %
